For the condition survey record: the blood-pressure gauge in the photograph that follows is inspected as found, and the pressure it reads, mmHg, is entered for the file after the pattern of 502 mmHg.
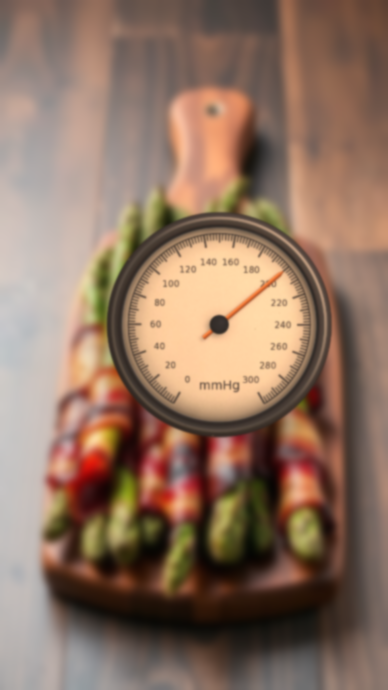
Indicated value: 200 mmHg
